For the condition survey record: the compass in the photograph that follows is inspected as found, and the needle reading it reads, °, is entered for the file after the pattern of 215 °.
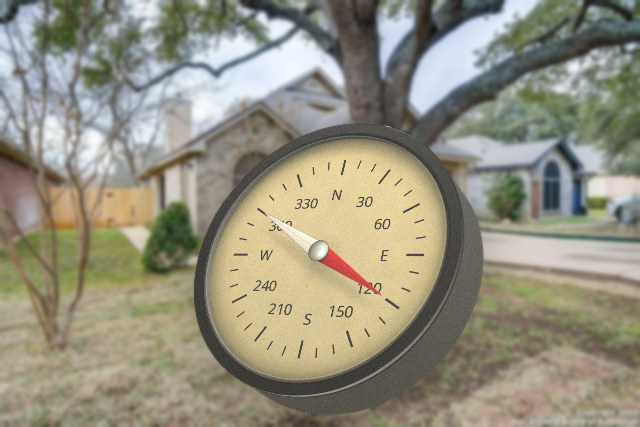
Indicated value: 120 °
